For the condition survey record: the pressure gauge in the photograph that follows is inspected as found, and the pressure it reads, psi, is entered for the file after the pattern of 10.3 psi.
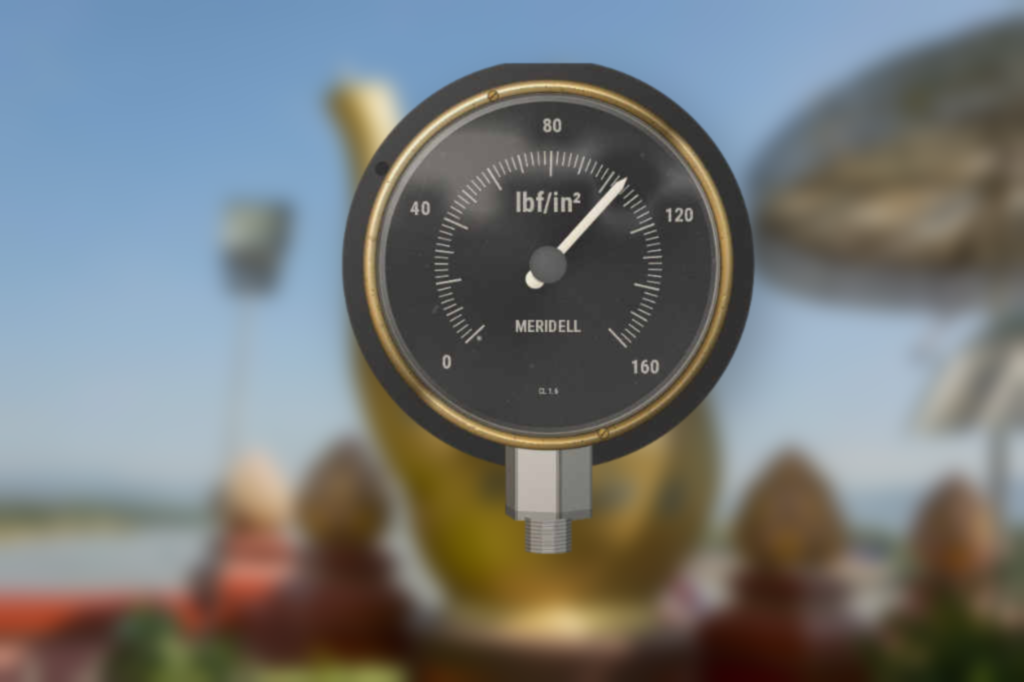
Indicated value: 104 psi
